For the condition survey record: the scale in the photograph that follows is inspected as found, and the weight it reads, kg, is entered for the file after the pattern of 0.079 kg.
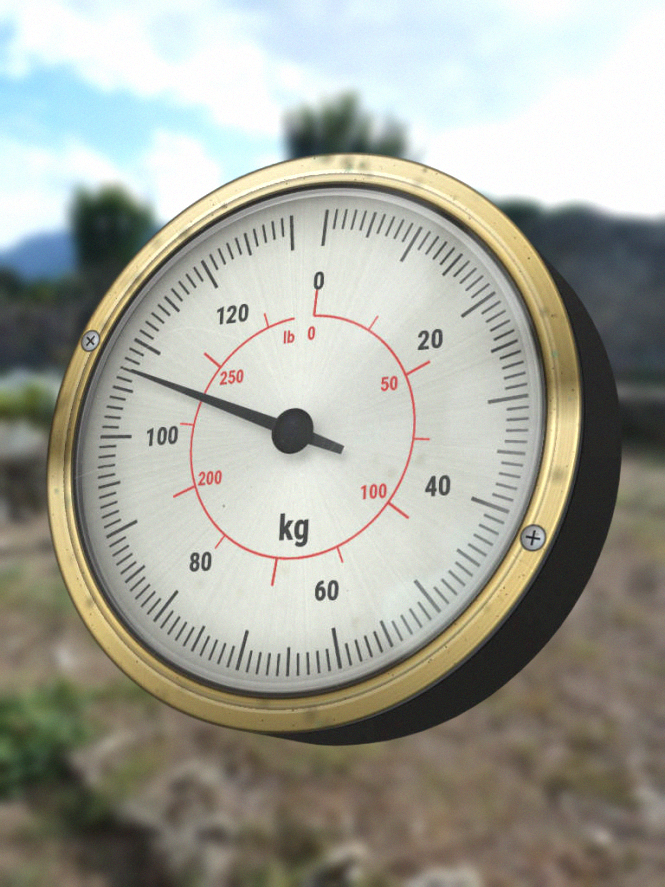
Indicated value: 107 kg
